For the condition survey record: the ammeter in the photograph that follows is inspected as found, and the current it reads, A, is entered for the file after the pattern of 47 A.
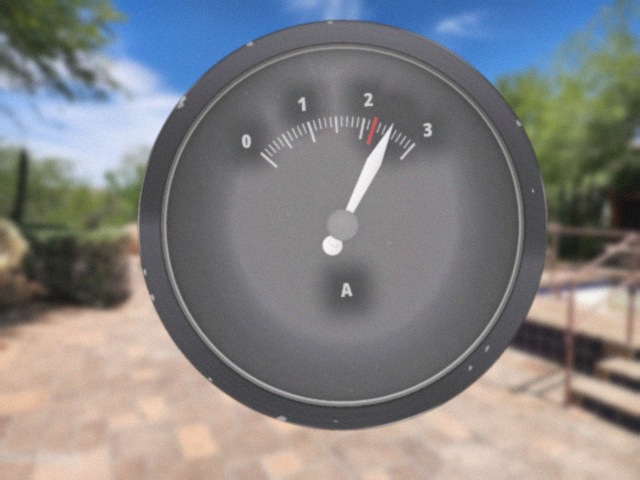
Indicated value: 2.5 A
